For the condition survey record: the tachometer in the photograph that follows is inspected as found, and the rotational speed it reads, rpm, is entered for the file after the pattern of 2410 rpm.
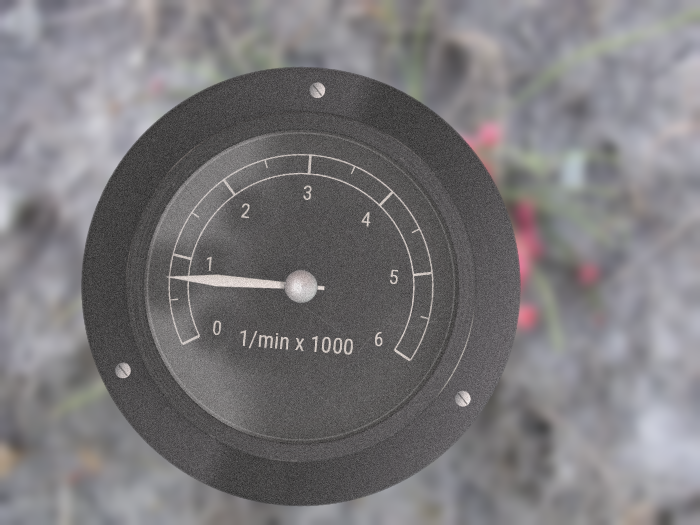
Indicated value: 750 rpm
